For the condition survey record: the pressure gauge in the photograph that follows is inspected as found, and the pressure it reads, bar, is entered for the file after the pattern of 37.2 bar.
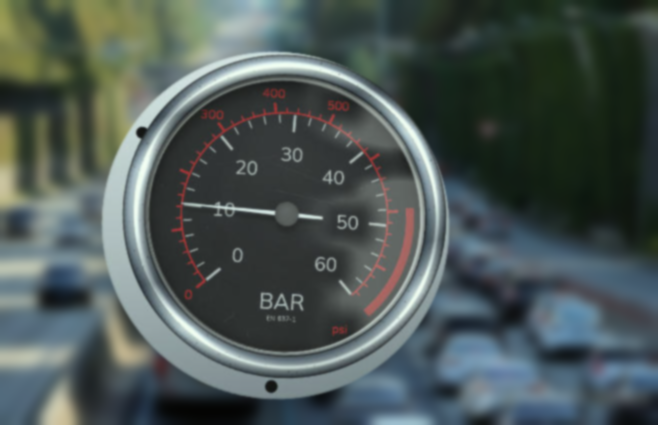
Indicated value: 10 bar
